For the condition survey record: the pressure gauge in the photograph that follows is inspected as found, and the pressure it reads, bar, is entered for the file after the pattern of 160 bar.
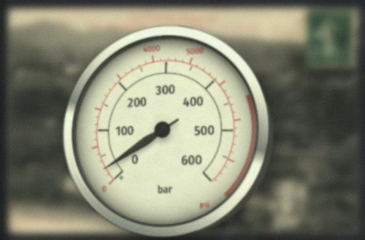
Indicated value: 25 bar
